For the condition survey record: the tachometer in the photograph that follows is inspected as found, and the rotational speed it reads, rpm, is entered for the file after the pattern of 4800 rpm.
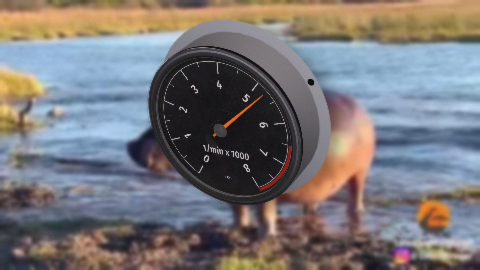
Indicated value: 5250 rpm
